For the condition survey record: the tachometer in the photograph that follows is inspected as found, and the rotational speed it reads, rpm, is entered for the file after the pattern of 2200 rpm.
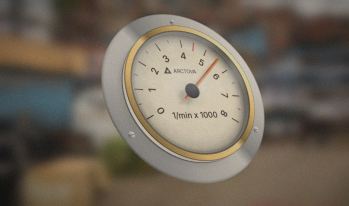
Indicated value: 5500 rpm
